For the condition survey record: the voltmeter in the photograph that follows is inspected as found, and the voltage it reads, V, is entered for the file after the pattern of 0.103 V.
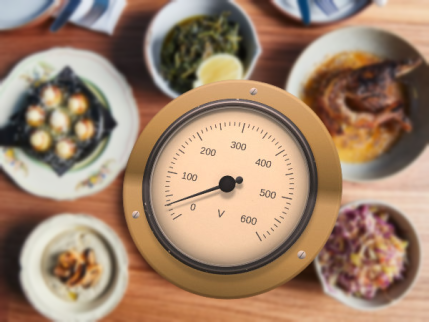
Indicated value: 30 V
